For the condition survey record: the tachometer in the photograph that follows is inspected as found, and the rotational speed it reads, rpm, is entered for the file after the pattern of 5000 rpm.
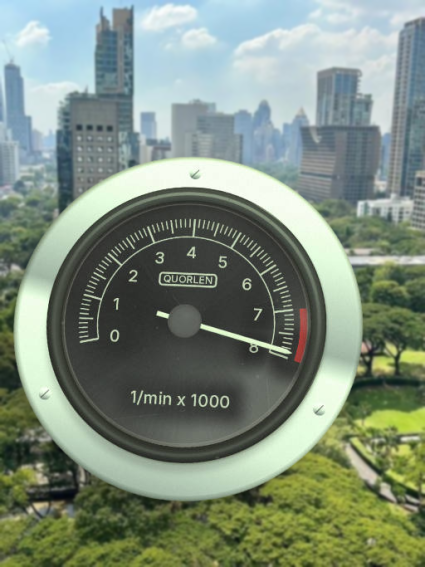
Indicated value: 7900 rpm
